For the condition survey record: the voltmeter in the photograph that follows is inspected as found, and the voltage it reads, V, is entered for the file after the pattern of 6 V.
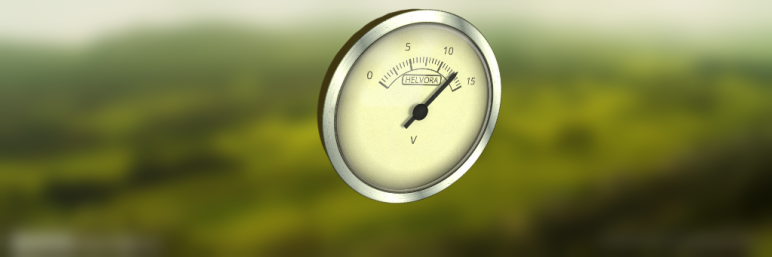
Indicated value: 12.5 V
